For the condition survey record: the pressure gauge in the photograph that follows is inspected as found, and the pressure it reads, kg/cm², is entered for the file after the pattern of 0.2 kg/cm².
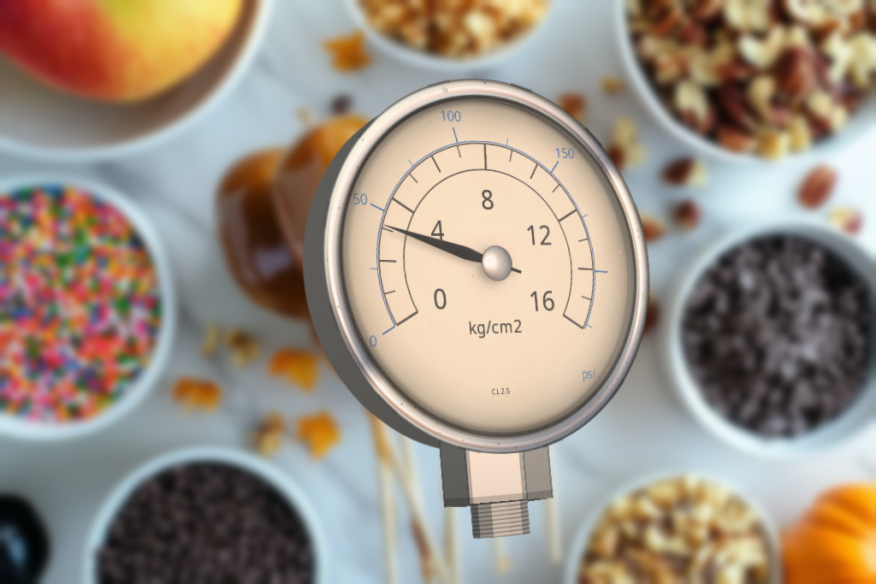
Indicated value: 3 kg/cm²
